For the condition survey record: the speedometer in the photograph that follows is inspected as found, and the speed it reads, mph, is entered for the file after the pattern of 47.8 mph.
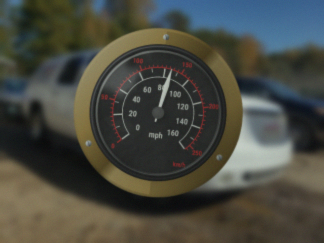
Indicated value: 85 mph
